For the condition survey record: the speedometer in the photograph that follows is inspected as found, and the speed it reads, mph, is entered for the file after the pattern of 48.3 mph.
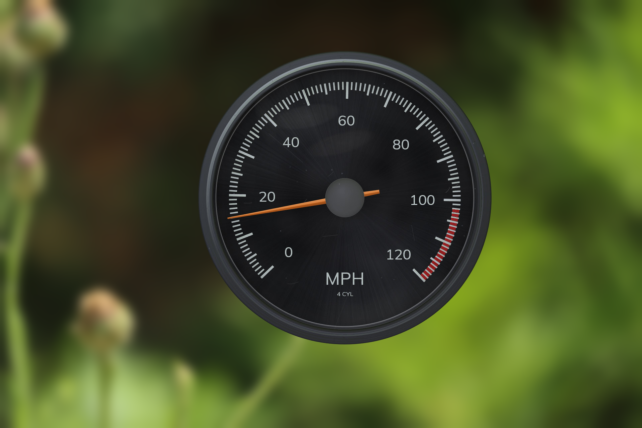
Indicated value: 15 mph
